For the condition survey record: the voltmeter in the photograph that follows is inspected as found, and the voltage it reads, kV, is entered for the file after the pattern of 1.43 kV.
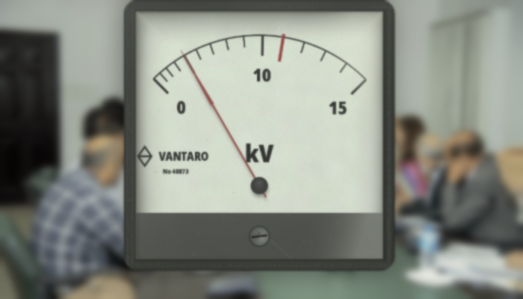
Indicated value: 5 kV
